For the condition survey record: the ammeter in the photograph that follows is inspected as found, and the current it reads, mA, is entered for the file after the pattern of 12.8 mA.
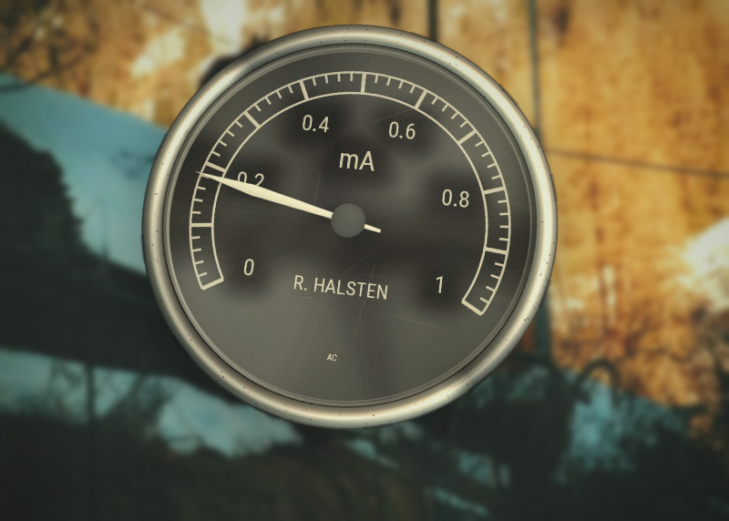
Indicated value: 0.18 mA
